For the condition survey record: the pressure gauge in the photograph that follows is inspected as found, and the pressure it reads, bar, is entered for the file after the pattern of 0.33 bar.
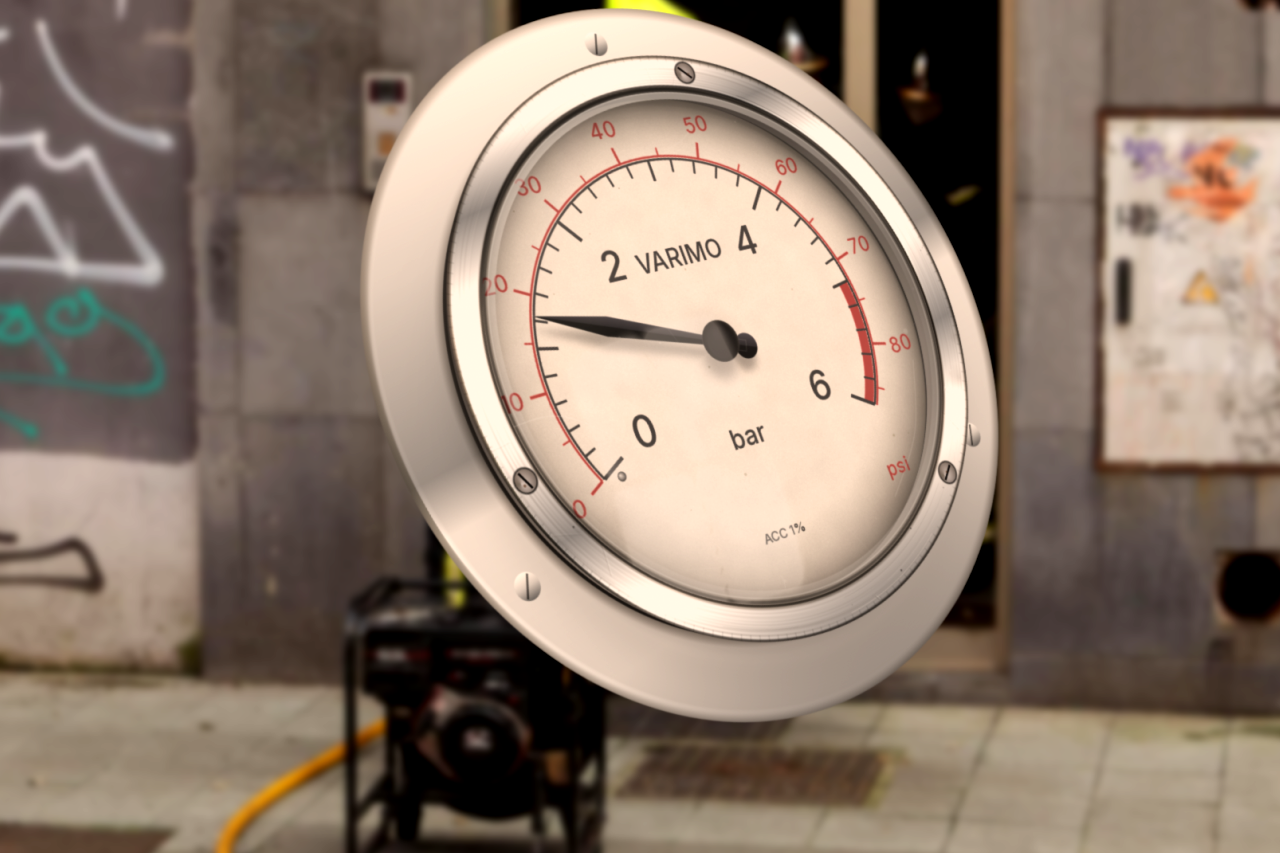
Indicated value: 1.2 bar
